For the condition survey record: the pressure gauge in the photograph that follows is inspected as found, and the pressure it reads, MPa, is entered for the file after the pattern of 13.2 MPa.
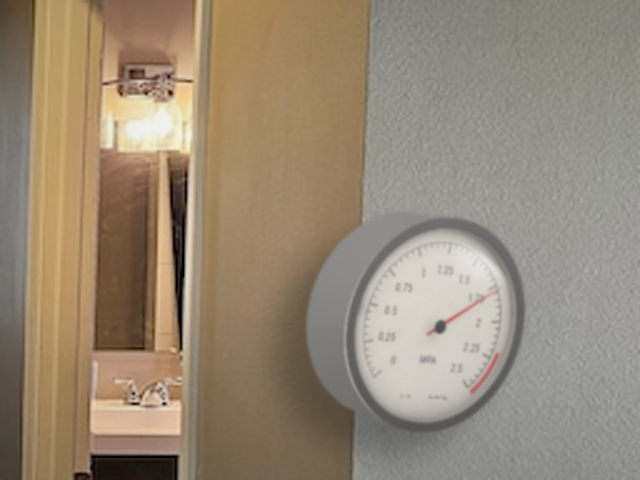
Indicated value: 1.75 MPa
